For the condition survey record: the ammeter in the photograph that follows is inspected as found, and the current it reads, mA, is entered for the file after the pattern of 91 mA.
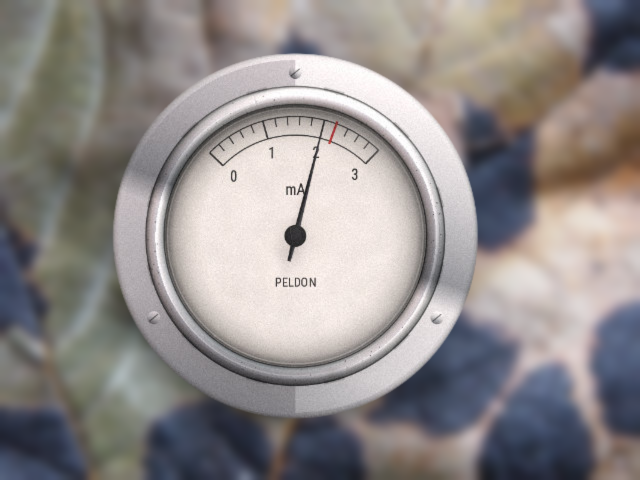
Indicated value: 2 mA
